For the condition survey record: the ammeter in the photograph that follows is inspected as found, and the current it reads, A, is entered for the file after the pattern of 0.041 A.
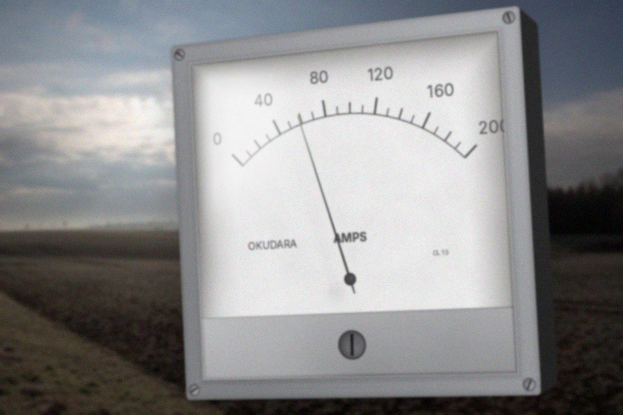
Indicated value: 60 A
